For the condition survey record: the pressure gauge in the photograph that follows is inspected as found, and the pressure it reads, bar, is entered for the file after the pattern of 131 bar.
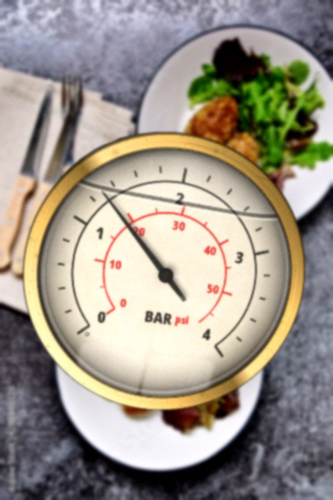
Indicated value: 1.3 bar
